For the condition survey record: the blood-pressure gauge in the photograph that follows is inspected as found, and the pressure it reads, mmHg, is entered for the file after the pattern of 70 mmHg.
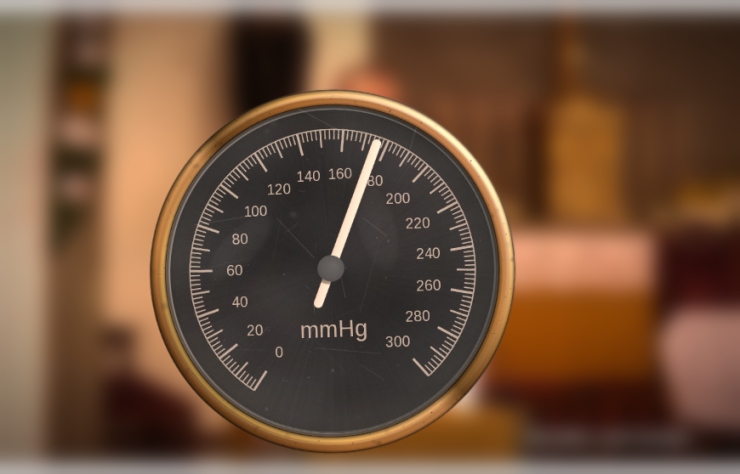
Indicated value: 176 mmHg
